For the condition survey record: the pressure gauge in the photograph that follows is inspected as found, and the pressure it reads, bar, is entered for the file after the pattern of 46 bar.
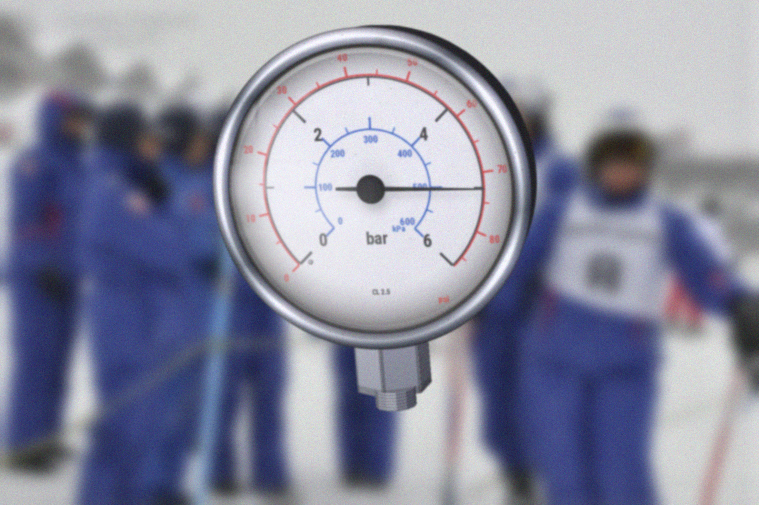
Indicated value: 5 bar
